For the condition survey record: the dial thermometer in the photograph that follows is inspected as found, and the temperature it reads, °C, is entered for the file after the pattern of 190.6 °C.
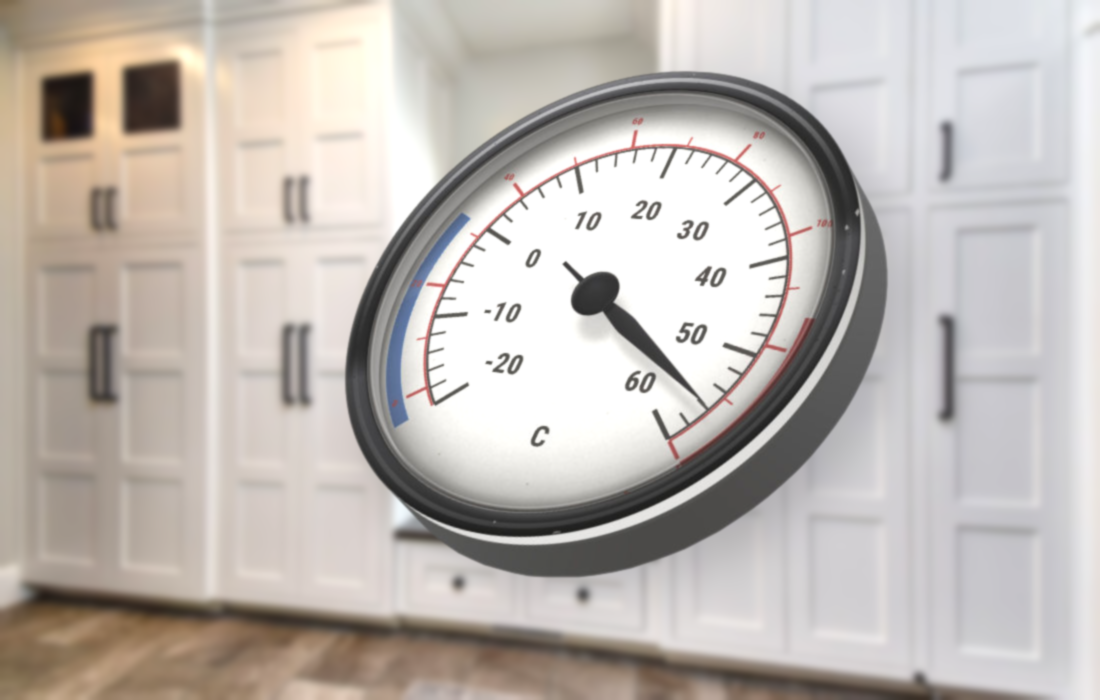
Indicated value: 56 °C
